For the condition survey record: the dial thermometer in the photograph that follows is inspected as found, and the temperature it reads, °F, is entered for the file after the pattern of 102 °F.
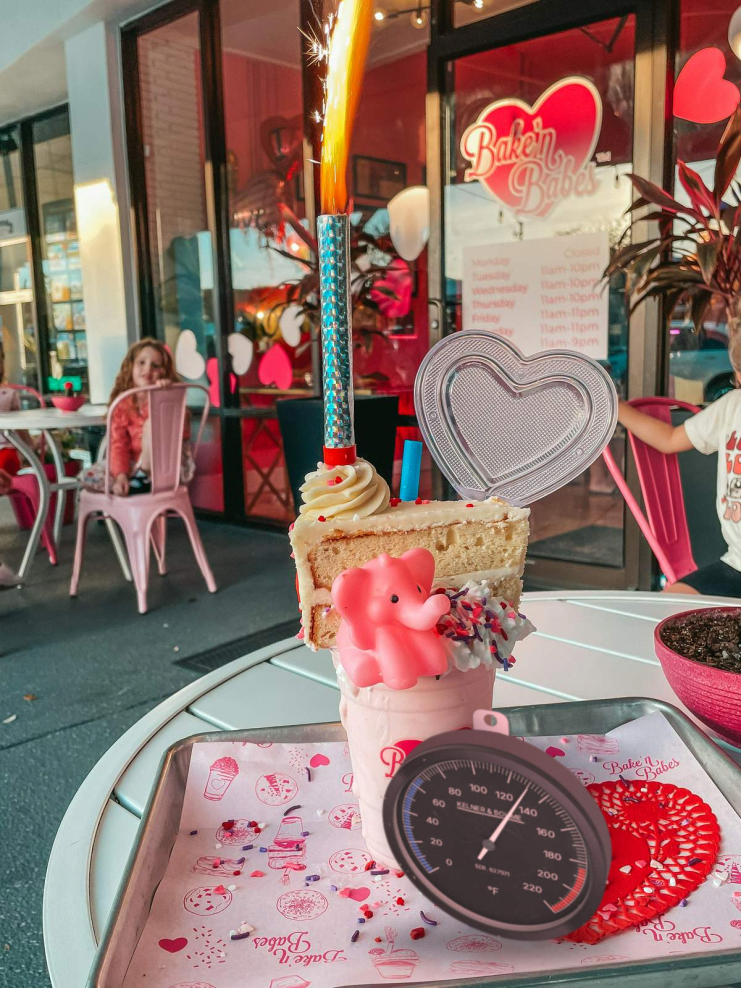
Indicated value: 130 °F
